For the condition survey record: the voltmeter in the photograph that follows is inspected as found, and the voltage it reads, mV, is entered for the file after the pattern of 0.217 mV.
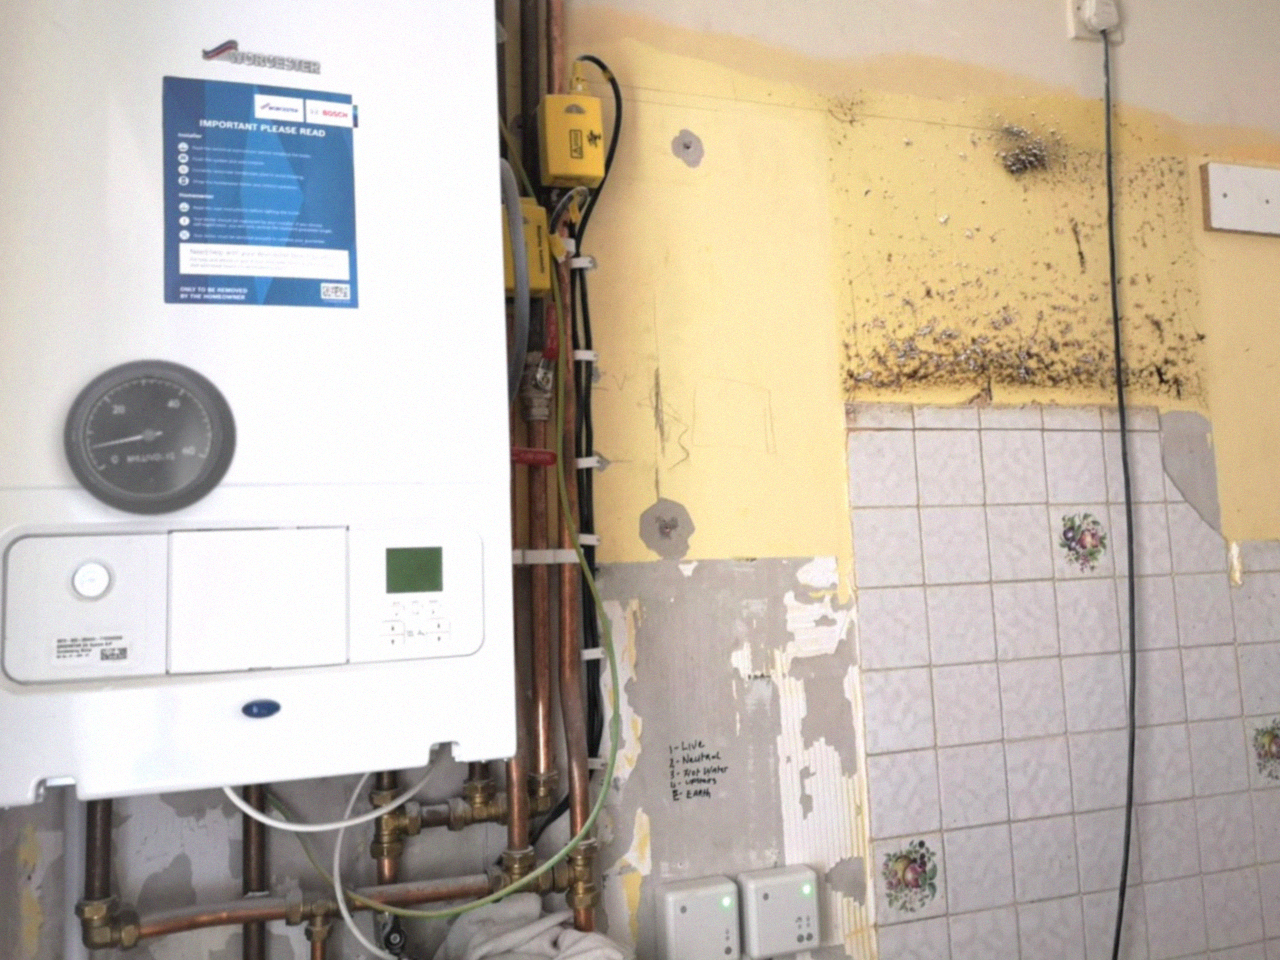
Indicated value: 6 mV
